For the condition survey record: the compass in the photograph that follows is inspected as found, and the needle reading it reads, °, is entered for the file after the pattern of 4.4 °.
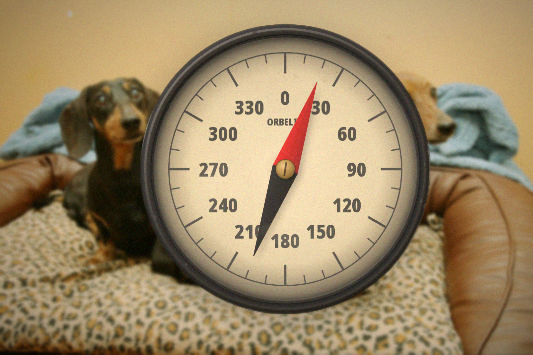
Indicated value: 20 °
